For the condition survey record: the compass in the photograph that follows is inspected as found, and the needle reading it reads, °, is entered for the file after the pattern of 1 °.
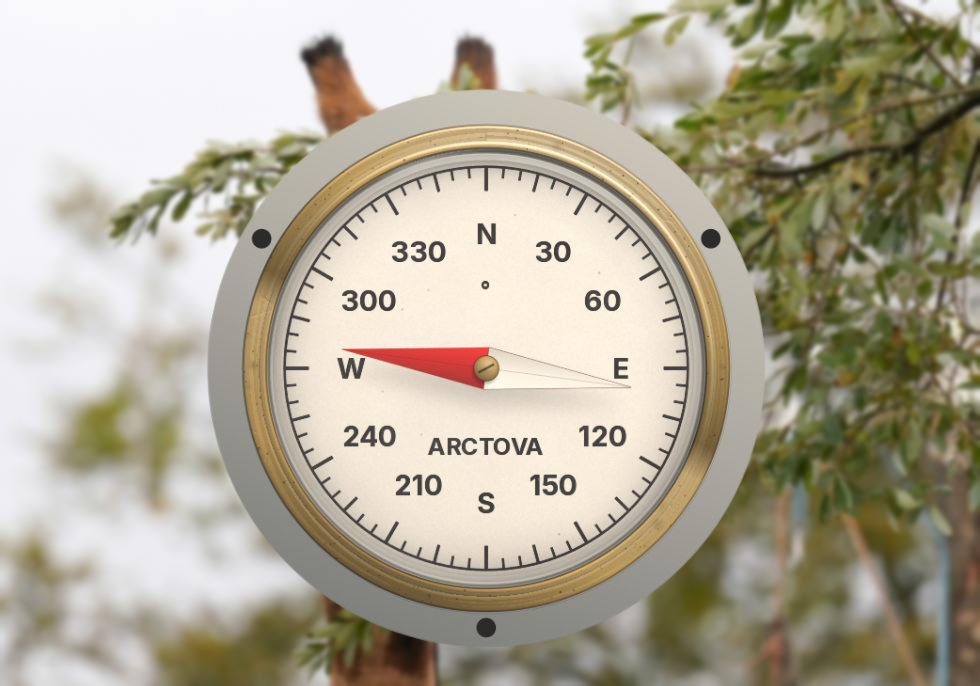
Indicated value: 277.5 °
